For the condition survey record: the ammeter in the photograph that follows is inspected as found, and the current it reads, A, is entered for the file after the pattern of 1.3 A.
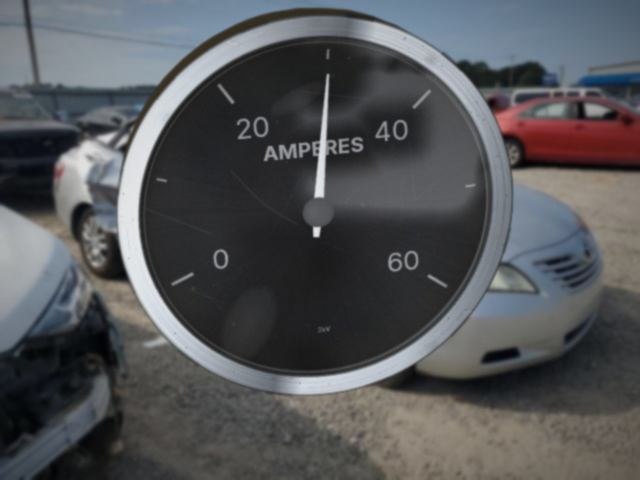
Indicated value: 30 A
